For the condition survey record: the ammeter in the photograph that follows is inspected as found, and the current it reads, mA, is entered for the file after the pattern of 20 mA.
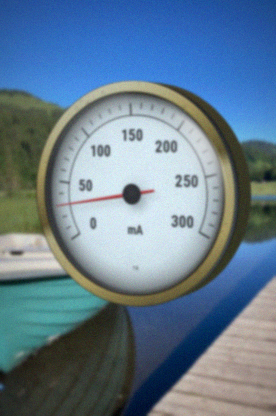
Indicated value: 30 mA
